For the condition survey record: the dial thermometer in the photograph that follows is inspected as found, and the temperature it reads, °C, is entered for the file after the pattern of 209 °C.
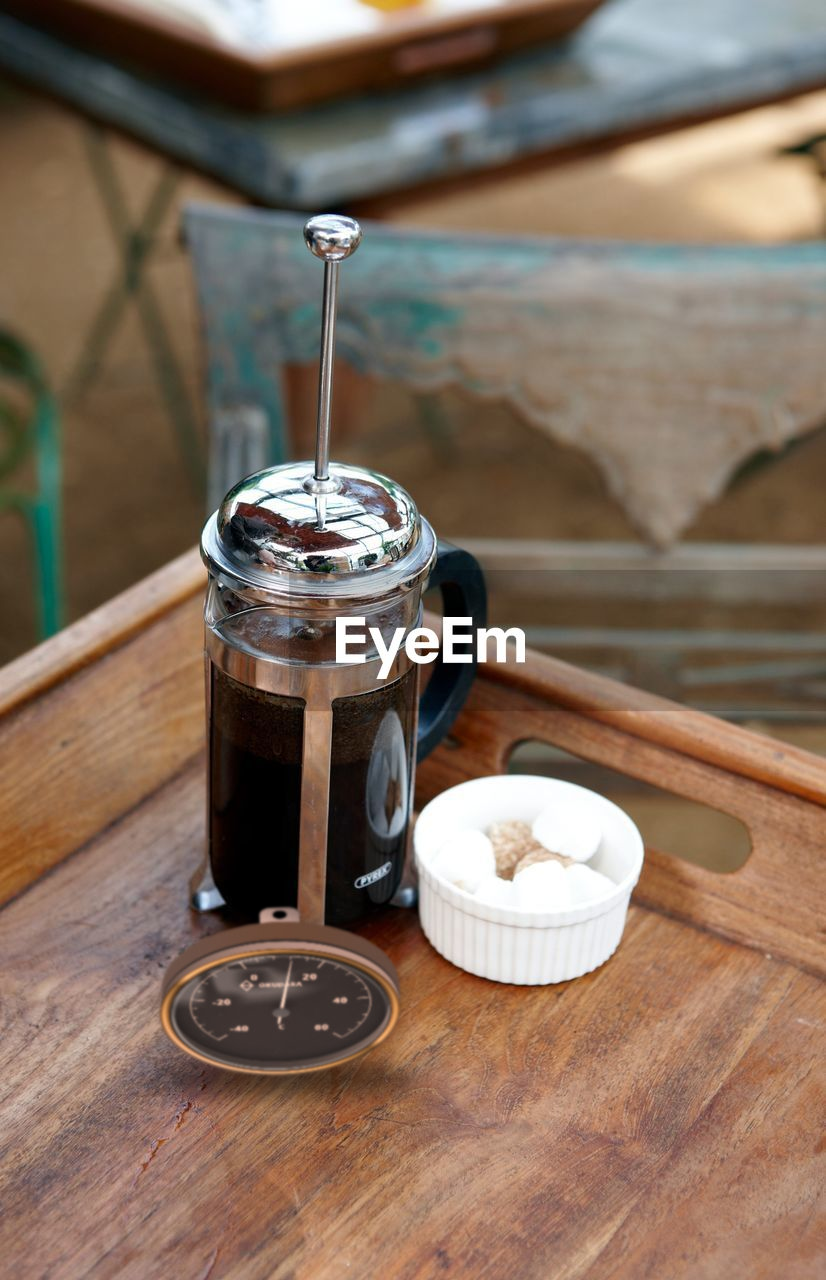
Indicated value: 12 °C
